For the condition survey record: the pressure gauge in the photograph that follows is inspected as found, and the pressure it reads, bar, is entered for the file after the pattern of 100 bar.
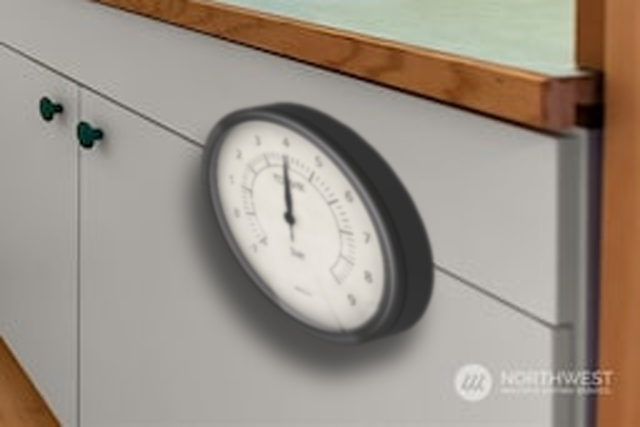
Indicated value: 4 bar
